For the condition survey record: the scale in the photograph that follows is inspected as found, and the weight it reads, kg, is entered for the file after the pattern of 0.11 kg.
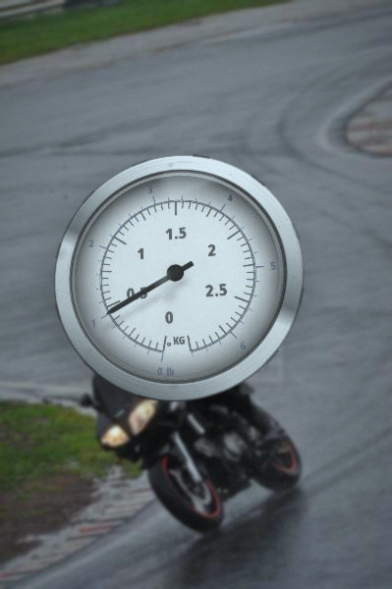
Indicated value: 0.45 kg
